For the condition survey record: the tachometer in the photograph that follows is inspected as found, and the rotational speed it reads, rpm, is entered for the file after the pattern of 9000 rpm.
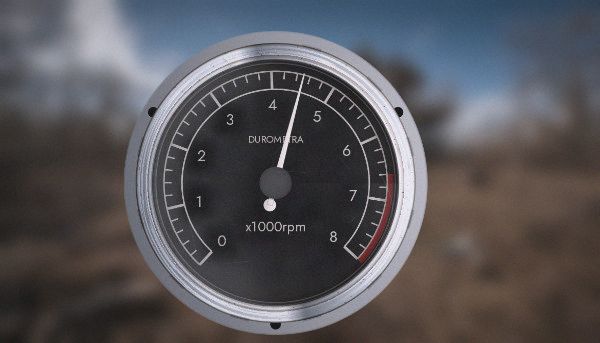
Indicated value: 4500 rpm
